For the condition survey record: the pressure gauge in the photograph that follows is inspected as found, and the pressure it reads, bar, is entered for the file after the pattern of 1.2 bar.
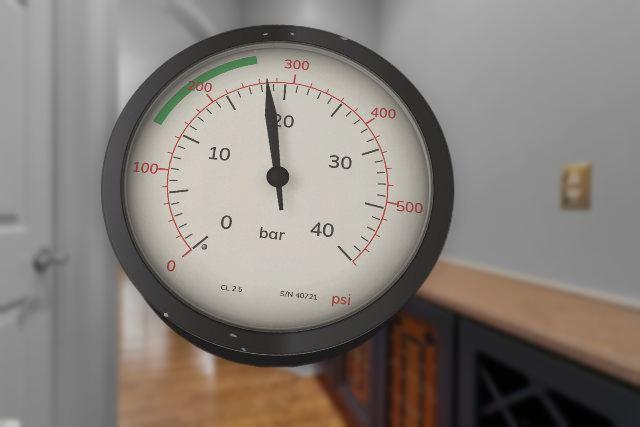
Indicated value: 18.5 bar
